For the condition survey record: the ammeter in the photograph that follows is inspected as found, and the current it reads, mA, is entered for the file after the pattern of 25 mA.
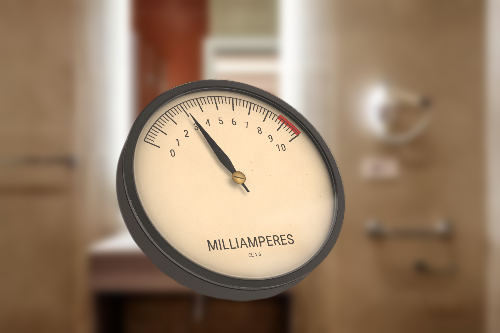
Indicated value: 3 mA
